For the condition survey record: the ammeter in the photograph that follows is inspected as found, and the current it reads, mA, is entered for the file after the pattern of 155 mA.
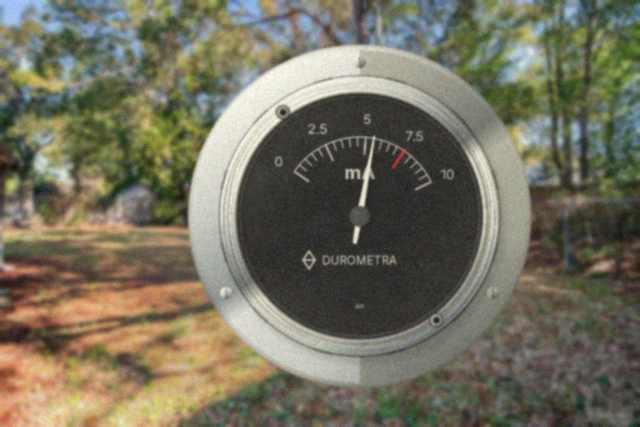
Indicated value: 5.5 mA
